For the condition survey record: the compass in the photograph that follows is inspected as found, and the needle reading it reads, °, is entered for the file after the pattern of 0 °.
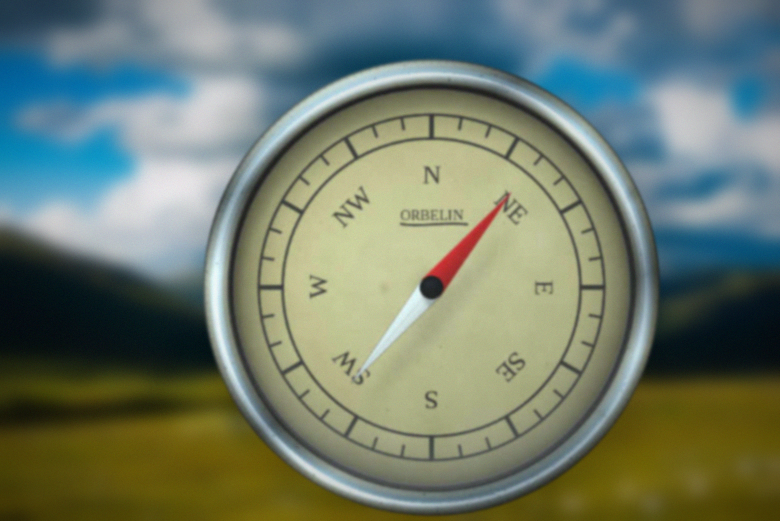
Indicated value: 40 °
